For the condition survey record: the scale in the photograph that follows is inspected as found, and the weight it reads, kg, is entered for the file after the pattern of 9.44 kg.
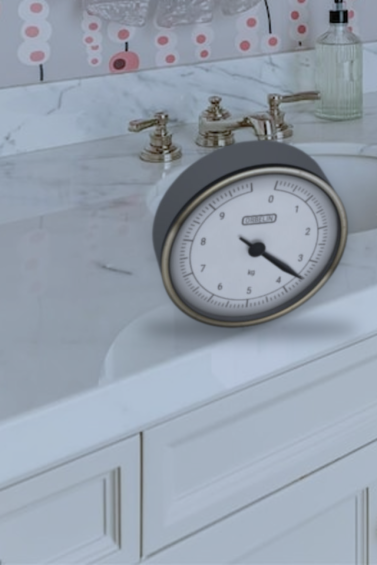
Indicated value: 3.5 kg
